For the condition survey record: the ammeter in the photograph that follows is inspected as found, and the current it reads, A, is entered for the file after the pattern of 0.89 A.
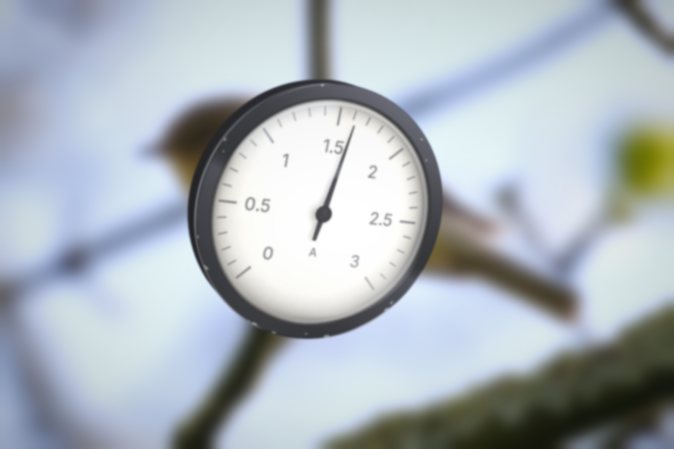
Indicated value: 1.6 A
